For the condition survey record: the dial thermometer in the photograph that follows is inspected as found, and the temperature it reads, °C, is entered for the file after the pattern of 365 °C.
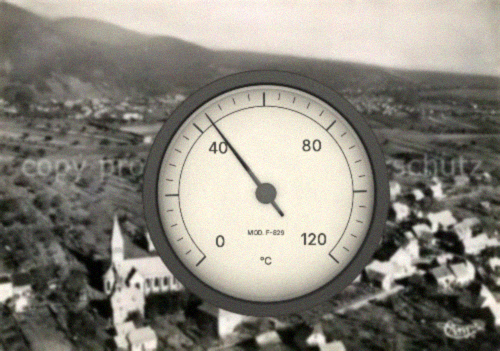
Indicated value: 44 °C
